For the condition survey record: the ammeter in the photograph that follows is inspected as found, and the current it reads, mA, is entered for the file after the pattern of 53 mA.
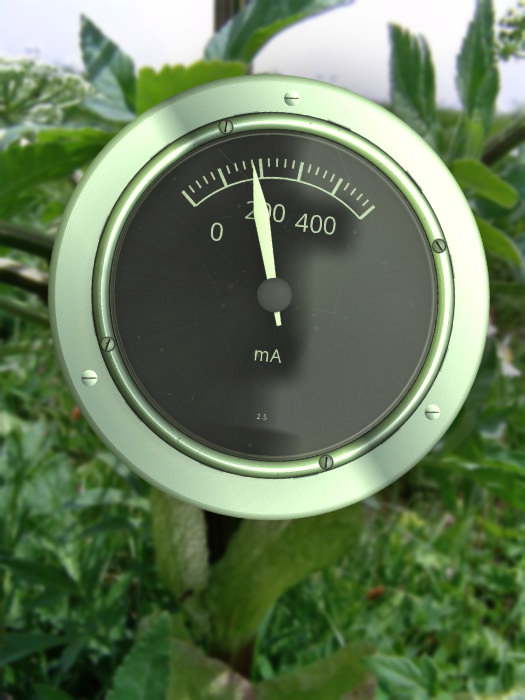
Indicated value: 180 mA
